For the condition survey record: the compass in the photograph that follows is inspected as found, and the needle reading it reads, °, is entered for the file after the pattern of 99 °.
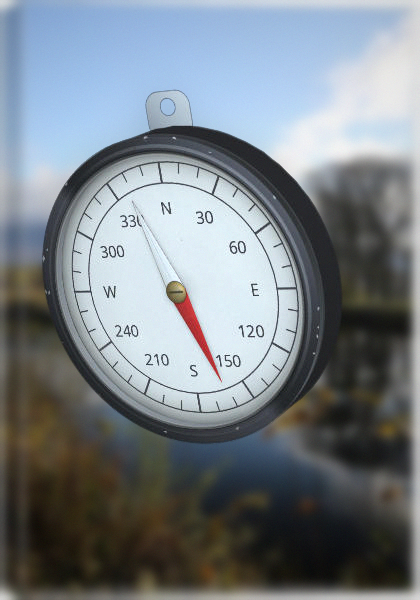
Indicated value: 160 °
